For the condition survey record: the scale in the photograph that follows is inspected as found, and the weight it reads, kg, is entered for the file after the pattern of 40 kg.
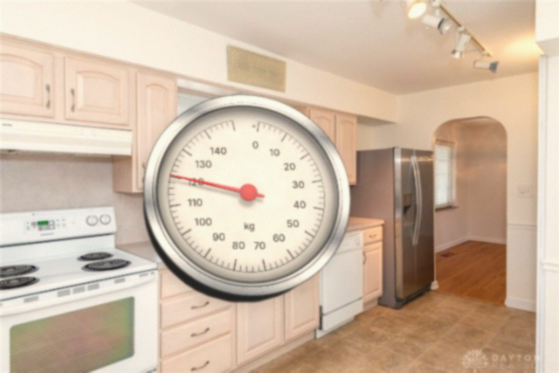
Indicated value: 120 kg
